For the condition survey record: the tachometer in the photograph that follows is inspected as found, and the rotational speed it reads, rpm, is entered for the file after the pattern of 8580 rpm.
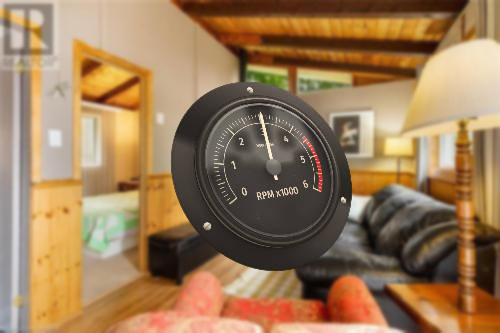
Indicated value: 3000 rpm
